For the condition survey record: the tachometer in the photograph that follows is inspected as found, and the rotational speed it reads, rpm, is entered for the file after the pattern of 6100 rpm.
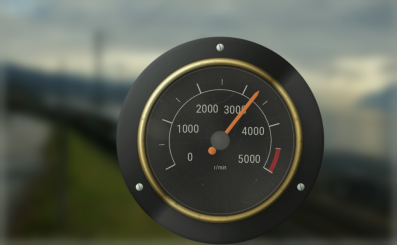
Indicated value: 3250 rpm
